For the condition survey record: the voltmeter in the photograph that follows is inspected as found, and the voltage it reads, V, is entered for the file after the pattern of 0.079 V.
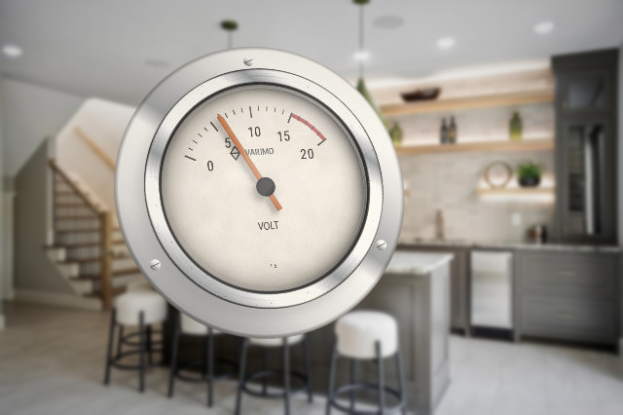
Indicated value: 6 V
